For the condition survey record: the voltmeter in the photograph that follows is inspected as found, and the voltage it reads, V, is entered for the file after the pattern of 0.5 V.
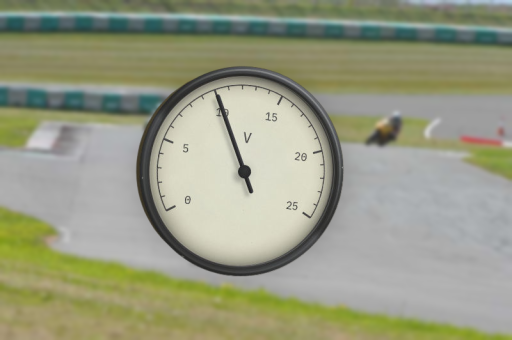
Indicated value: 10 V
